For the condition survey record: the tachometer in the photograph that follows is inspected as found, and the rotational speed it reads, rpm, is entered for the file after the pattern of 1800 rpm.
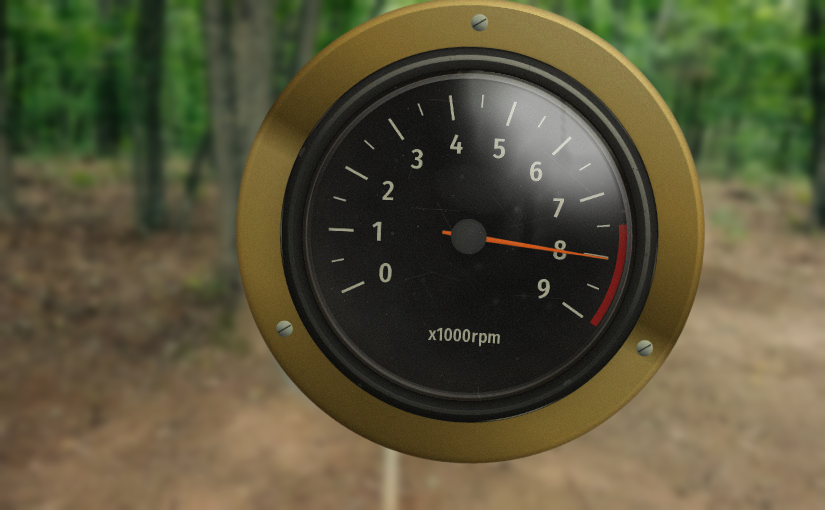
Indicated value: 8000 rpm
